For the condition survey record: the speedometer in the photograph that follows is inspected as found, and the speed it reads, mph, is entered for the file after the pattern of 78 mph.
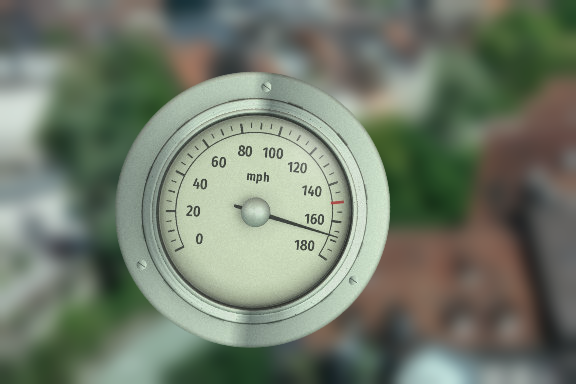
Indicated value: 167.5 mph
